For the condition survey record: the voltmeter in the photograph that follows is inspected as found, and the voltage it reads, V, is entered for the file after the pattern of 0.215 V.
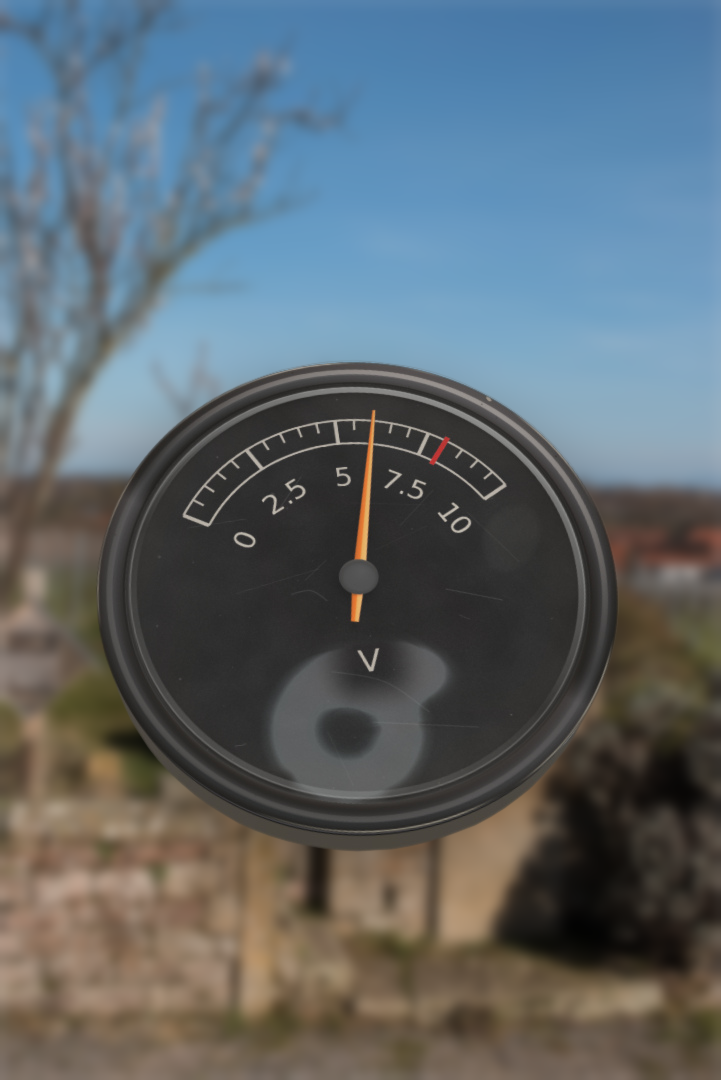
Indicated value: 6 V
